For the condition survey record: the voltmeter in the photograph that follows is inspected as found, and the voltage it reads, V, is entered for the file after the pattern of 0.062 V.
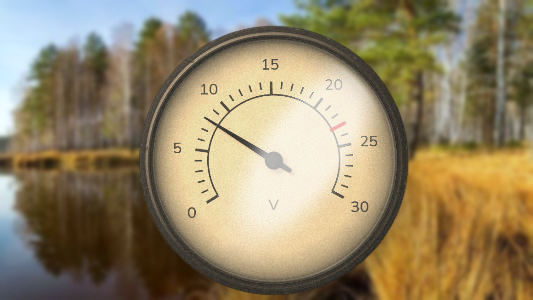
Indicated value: 8 V
